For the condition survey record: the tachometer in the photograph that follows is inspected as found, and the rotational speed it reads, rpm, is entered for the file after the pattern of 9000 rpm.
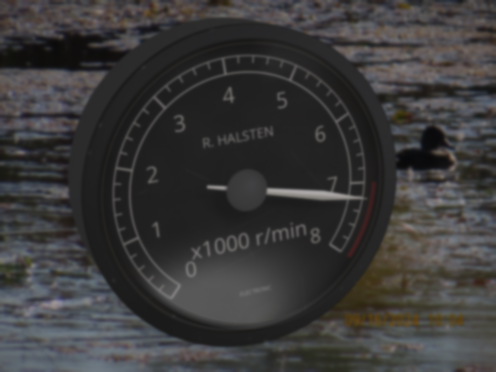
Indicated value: 7200 rpm
